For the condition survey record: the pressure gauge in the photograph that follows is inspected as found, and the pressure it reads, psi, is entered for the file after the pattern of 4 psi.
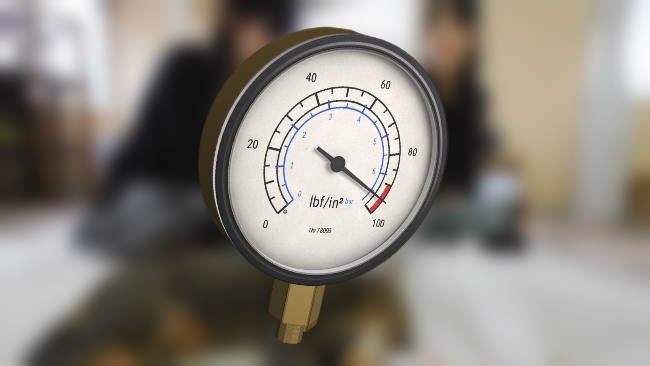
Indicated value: 95 psi
